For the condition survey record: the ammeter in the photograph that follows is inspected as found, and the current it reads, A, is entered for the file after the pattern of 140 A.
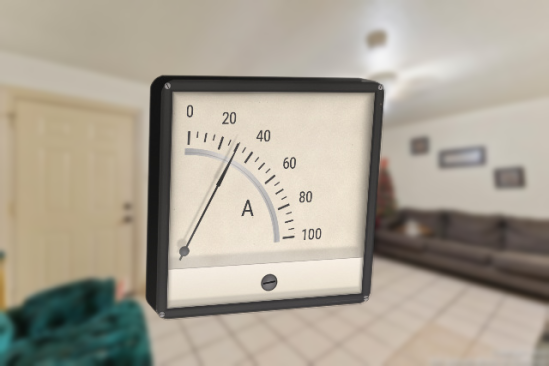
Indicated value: 30 A
